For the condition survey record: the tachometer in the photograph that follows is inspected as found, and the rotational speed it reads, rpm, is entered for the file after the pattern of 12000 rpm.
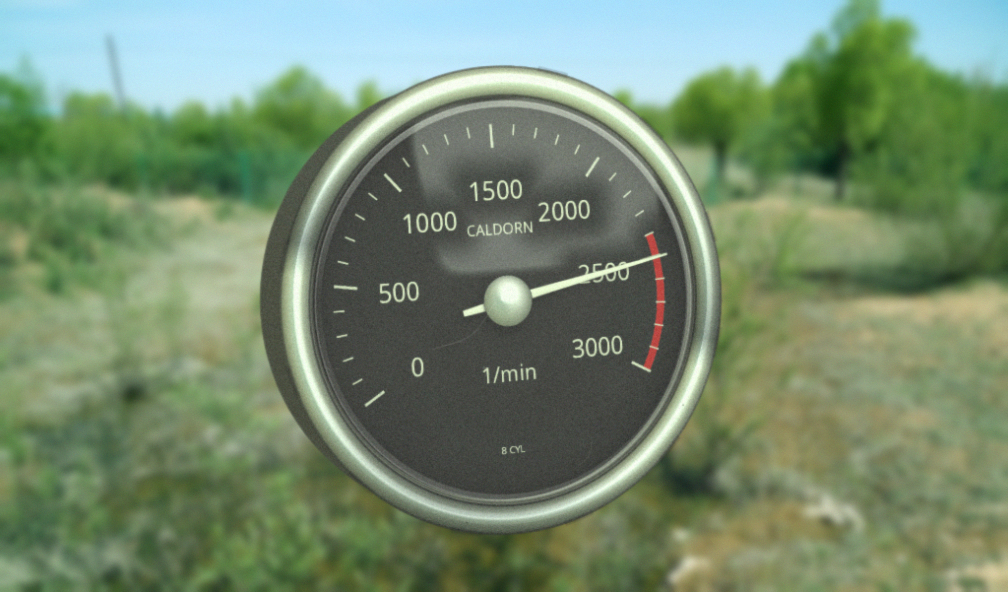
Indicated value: 2500 rpm
